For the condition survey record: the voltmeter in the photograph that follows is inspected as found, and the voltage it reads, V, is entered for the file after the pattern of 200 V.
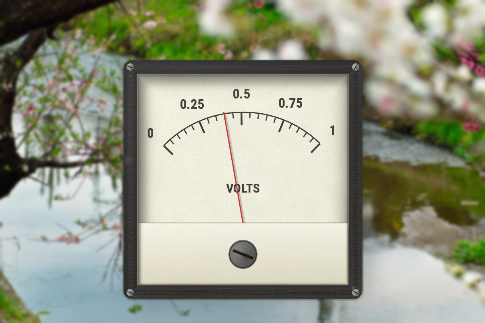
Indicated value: 0.4 V
